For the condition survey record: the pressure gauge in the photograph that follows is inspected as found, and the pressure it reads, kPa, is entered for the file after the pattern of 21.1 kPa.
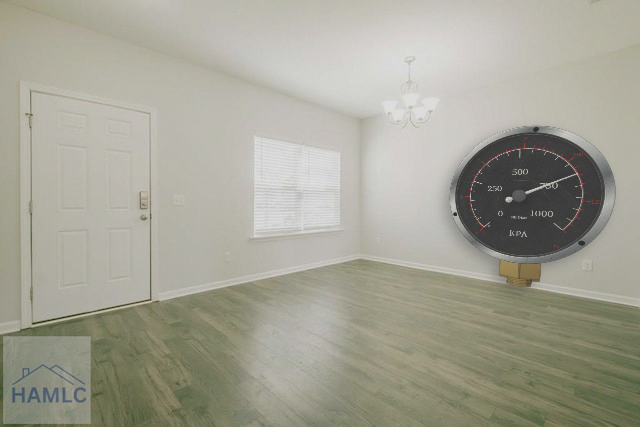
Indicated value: 750 kPa
